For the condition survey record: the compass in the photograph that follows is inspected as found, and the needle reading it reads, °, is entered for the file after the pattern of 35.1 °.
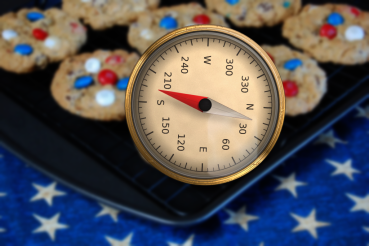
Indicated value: 195 °
